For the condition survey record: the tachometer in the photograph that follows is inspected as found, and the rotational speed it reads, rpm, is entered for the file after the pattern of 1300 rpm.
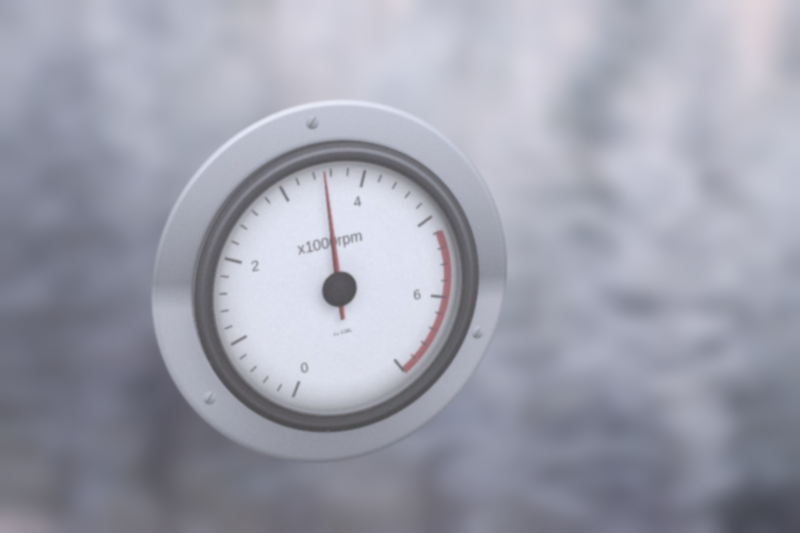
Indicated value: 3500 rpm
